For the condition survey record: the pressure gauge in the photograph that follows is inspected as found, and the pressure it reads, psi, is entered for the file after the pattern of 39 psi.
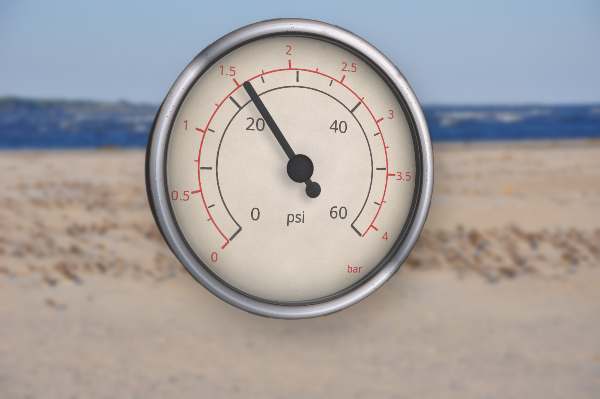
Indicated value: 22.5 psi
